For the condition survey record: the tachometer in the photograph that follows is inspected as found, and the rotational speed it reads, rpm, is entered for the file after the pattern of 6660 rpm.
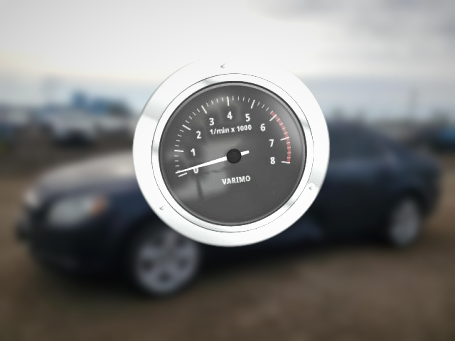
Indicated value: 200 rpm
